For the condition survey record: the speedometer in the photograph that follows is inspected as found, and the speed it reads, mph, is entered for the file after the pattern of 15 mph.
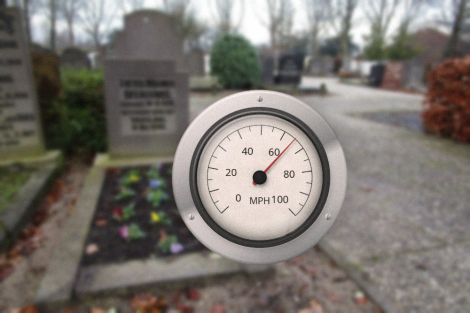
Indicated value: 65 mph
